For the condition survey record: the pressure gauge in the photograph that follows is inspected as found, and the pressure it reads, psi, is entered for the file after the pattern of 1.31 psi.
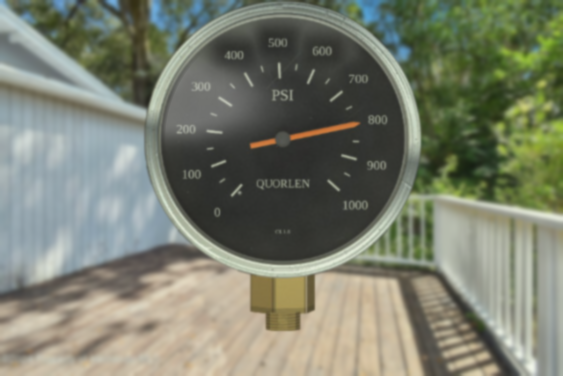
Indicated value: 800 psi
